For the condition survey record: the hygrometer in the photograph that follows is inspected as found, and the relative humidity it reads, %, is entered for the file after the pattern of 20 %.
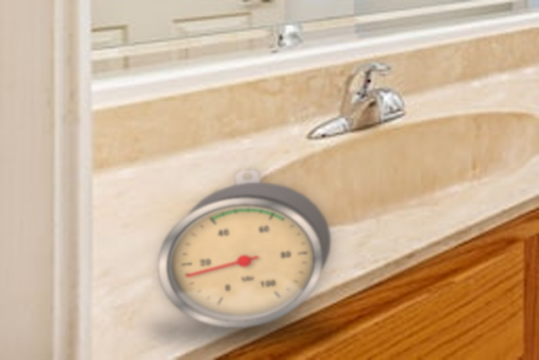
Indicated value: 16 %
